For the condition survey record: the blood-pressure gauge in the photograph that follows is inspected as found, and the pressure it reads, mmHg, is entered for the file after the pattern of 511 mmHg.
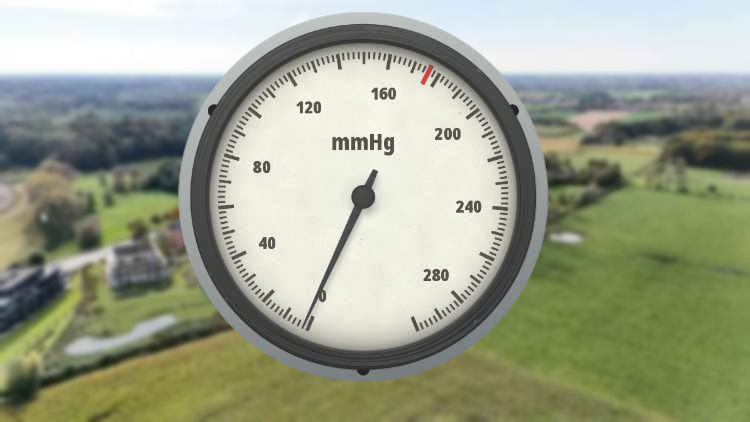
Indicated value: 2 mmHg
